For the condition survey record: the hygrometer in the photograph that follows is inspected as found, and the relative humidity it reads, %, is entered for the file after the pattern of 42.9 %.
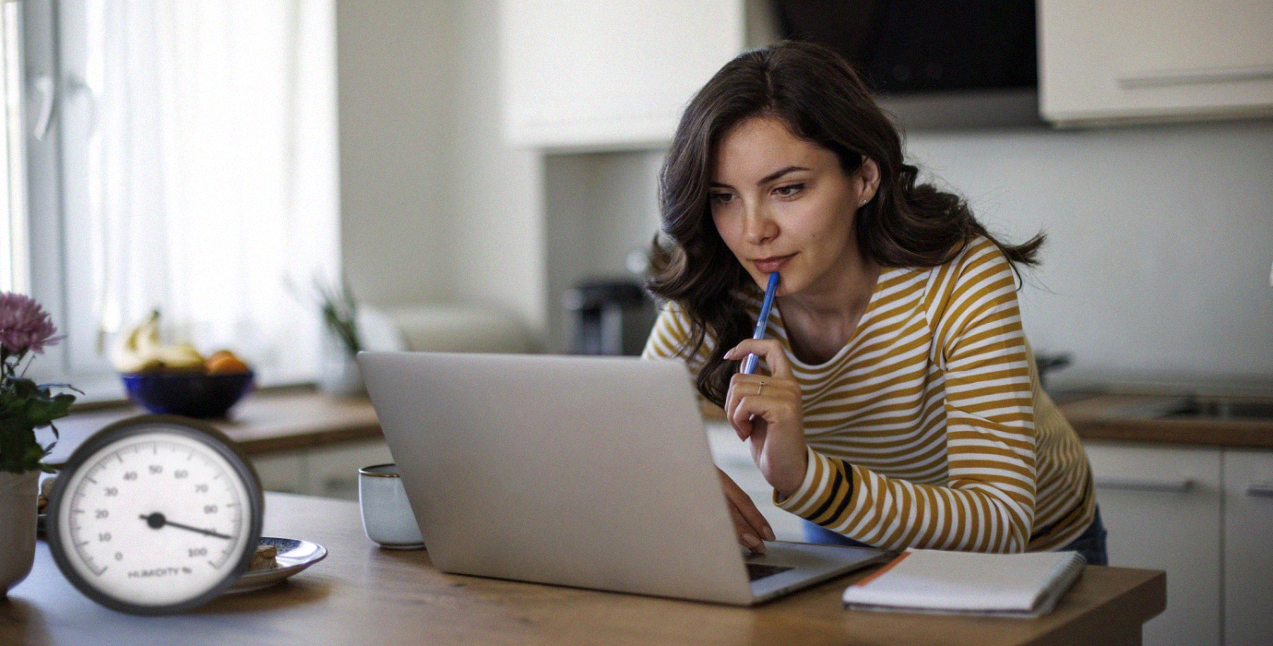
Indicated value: 90 %
